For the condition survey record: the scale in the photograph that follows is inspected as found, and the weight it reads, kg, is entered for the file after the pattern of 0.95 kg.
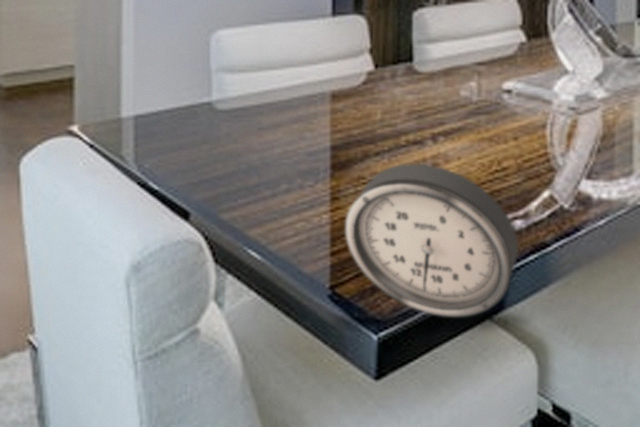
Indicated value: 11 kg
